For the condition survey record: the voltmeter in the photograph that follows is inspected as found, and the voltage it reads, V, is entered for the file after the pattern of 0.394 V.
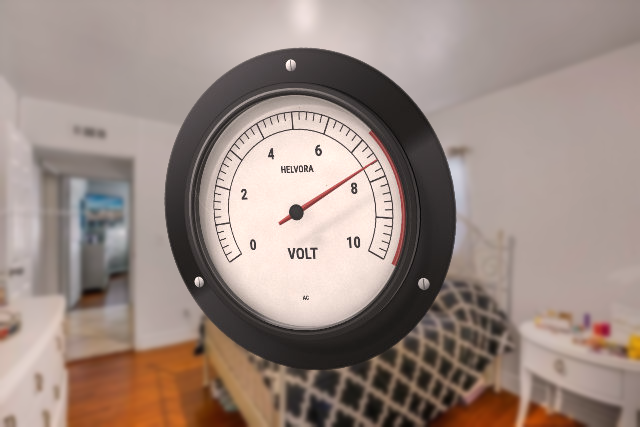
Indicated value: 7.6 V
